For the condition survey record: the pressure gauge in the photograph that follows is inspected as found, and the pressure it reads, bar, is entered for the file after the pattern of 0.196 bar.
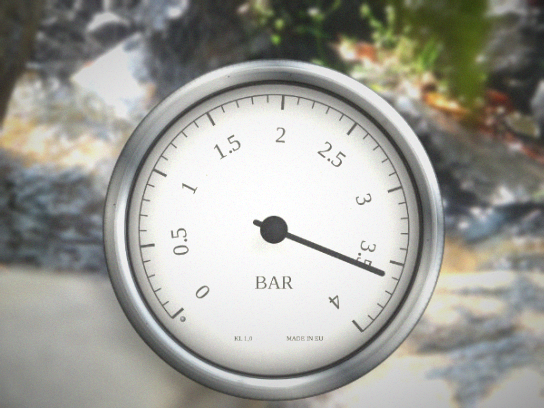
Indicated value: 3.6 bar
